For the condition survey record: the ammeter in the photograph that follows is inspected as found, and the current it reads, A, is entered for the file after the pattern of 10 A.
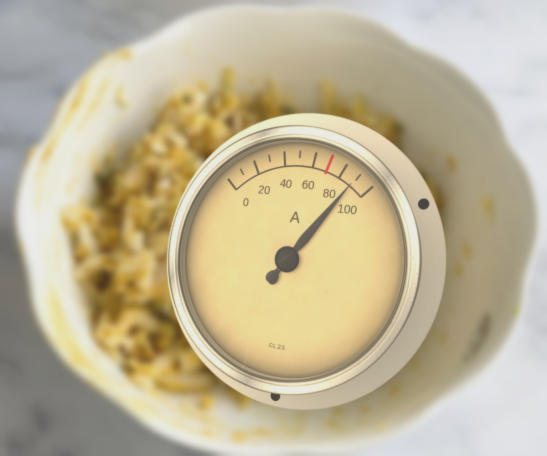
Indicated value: 90 A
